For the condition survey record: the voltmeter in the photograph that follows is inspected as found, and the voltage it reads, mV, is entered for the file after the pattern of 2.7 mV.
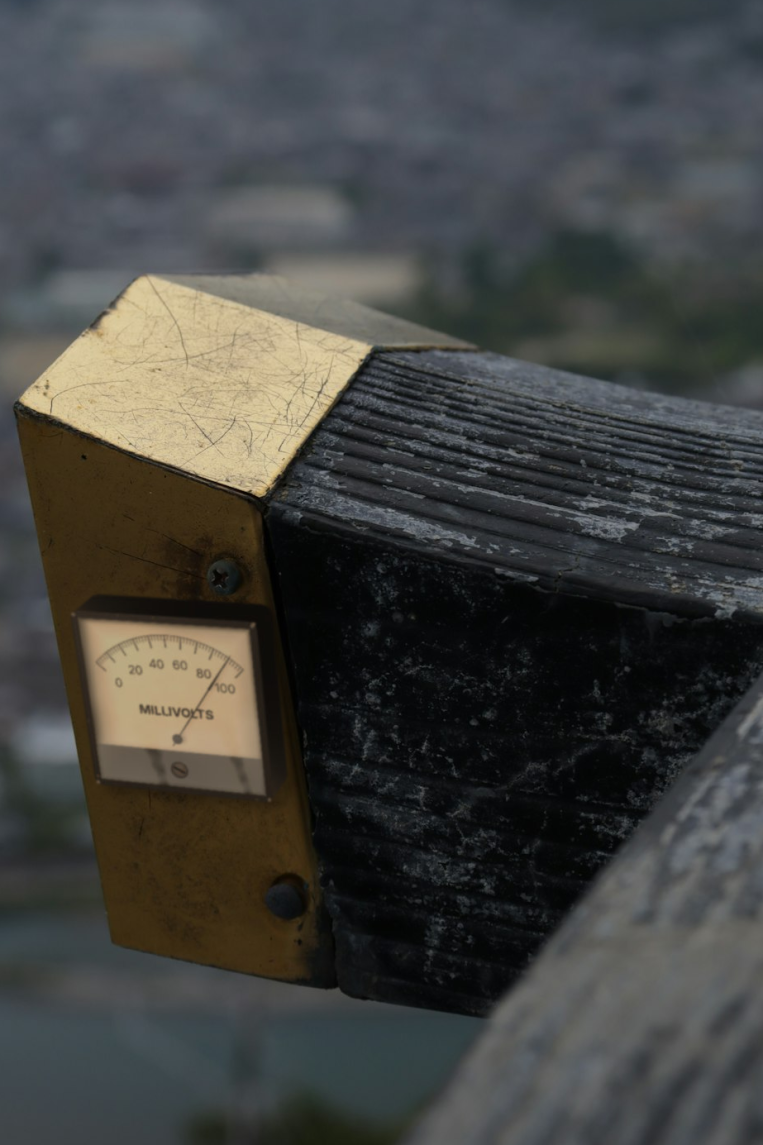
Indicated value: 90 mV
